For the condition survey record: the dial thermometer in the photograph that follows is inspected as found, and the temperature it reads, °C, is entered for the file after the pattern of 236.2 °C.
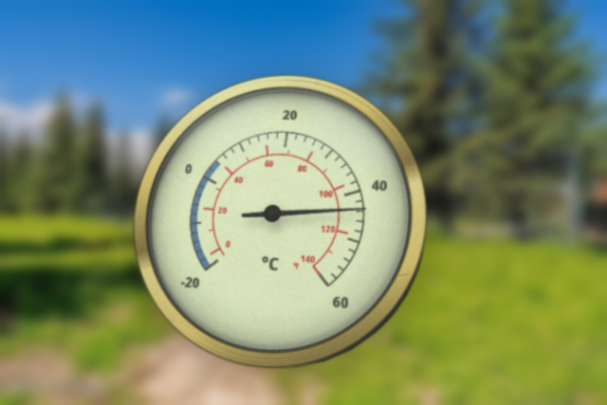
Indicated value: 44 °C
